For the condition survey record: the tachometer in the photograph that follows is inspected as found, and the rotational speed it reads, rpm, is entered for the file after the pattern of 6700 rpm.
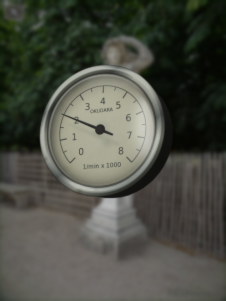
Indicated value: 2000 rpm
